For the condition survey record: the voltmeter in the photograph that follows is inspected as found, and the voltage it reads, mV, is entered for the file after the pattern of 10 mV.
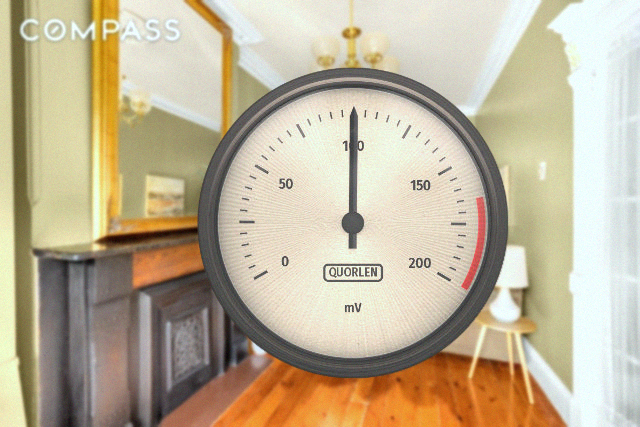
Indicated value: 100 mV
